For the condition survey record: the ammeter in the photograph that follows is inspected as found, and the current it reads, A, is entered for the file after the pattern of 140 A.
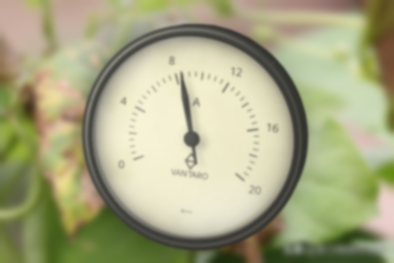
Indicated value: 8.5 A
